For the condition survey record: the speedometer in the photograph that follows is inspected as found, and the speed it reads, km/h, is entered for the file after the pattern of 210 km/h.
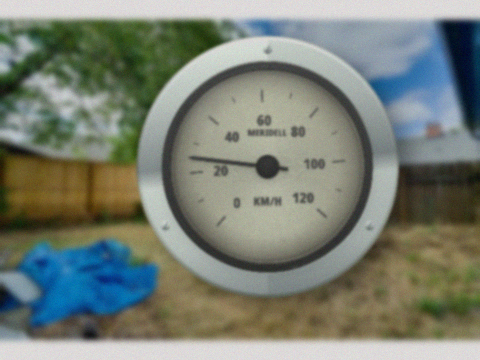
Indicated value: 25 km/h
